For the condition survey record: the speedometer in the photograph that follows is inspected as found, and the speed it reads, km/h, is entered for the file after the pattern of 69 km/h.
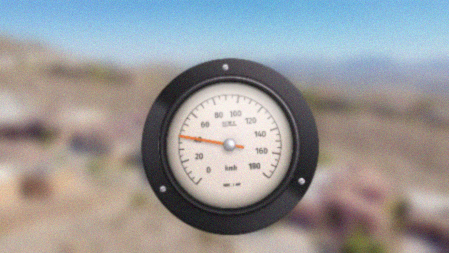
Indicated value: 40 km/h
